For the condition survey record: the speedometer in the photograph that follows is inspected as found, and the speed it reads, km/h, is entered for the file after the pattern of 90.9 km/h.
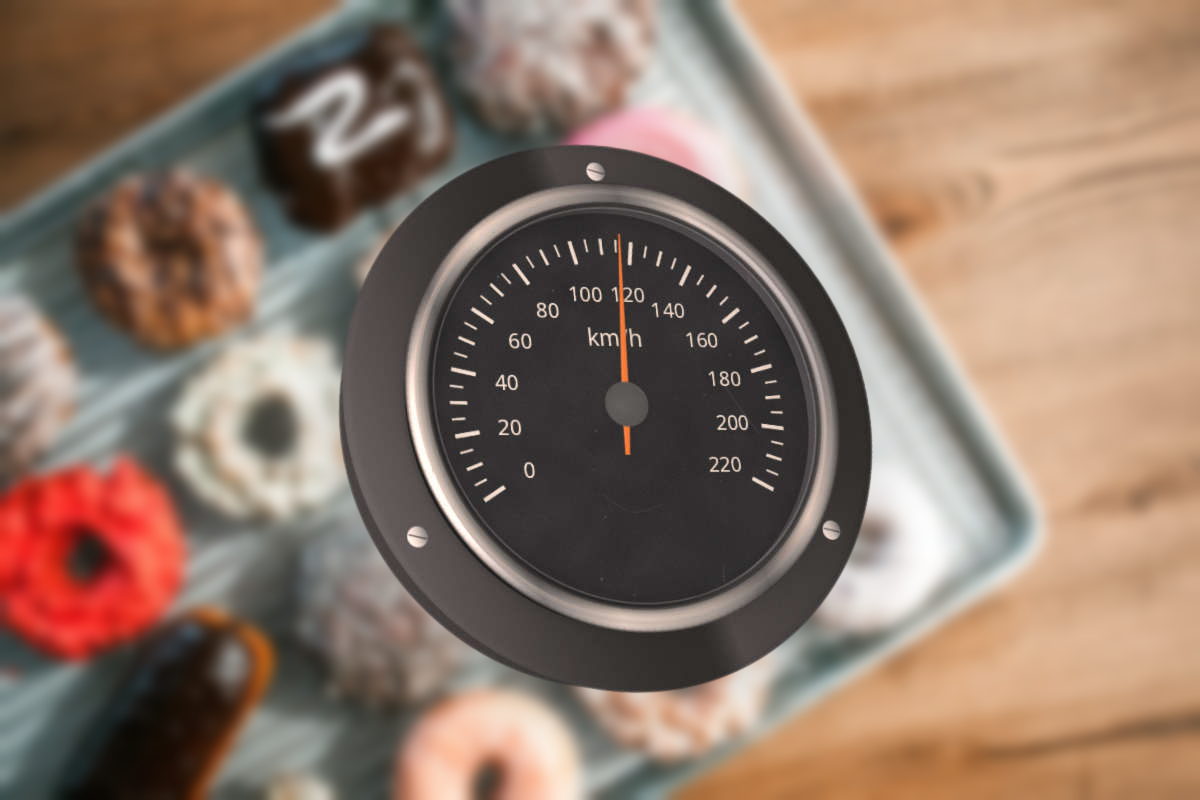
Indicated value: 115 km/h
